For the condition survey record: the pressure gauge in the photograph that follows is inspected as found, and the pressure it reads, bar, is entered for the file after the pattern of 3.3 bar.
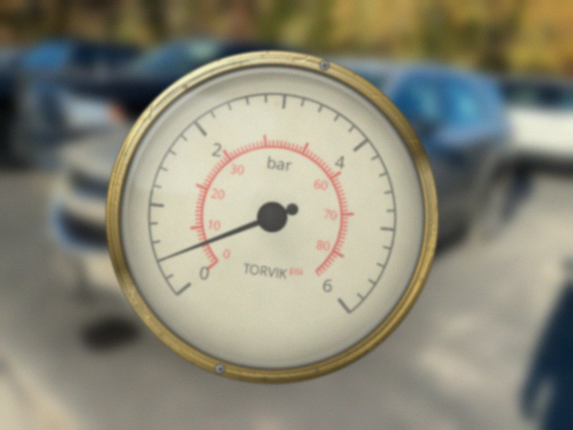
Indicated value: 0.4 bar
